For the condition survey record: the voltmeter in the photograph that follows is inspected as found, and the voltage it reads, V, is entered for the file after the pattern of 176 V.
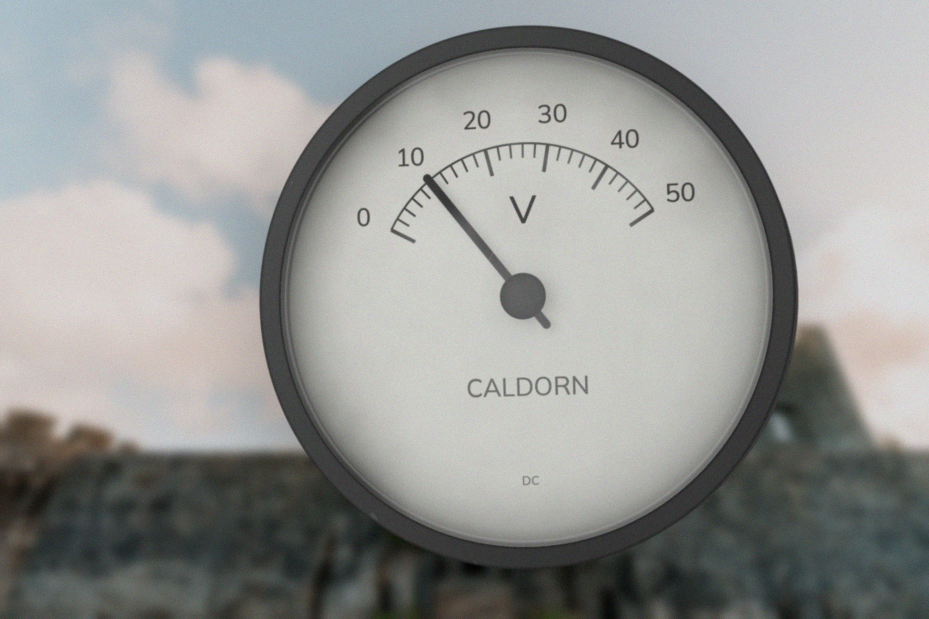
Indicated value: 10 V
